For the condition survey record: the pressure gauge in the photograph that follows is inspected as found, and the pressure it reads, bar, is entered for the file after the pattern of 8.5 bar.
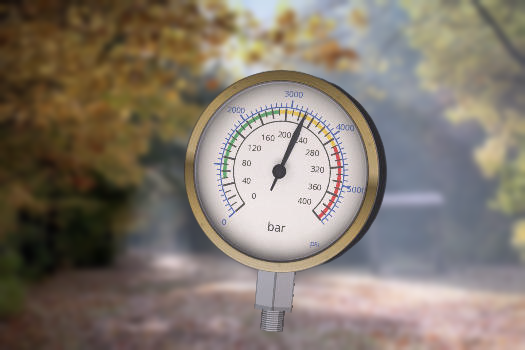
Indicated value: 230 bar
